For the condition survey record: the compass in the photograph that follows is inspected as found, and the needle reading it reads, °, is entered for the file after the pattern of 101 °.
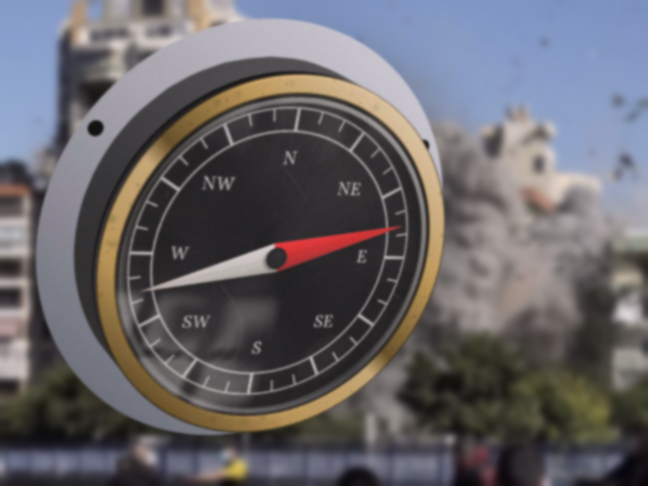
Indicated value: 75 °
